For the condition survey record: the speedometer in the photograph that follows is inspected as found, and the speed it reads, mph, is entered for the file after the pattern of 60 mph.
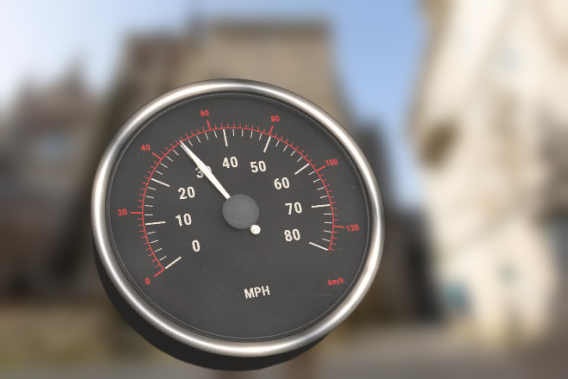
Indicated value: 30 mph
